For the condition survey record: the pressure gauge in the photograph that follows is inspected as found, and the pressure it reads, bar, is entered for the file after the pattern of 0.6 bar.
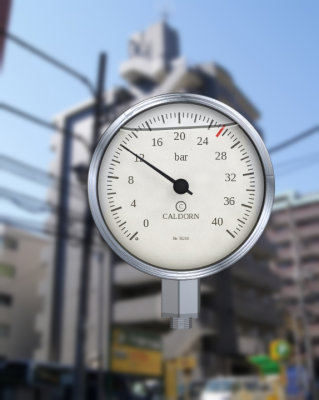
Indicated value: 12 bar
